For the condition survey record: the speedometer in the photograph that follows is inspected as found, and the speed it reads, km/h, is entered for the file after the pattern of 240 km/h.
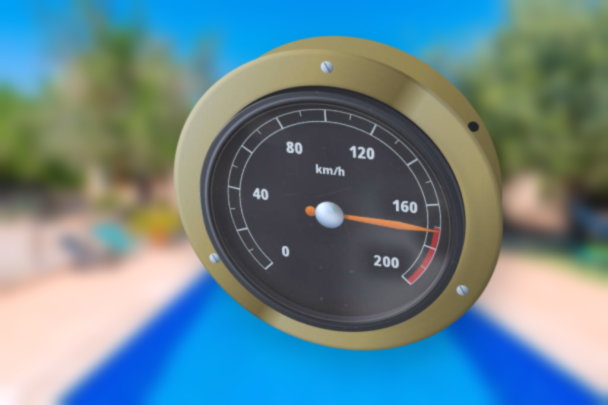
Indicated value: 170 km/h
